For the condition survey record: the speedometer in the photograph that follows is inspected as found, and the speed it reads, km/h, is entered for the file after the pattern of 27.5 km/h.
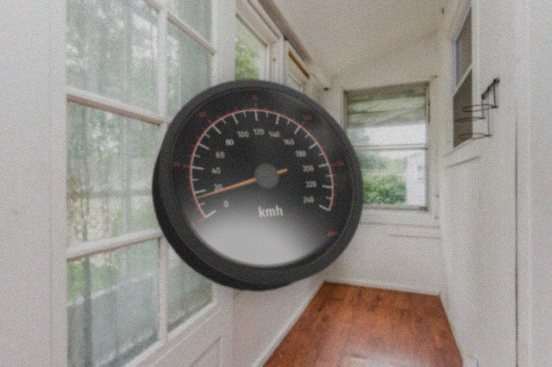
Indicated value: 15 km/h
